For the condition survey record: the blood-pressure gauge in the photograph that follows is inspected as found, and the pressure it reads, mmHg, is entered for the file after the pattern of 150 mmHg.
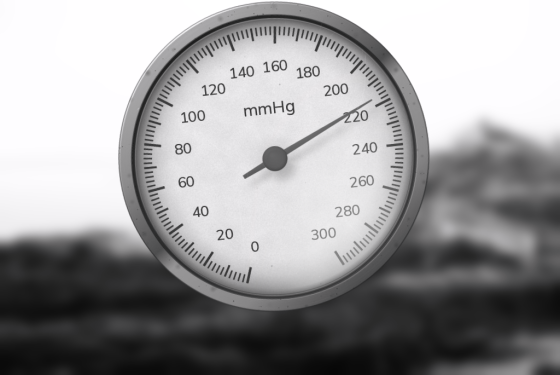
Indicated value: 216 mmHg
